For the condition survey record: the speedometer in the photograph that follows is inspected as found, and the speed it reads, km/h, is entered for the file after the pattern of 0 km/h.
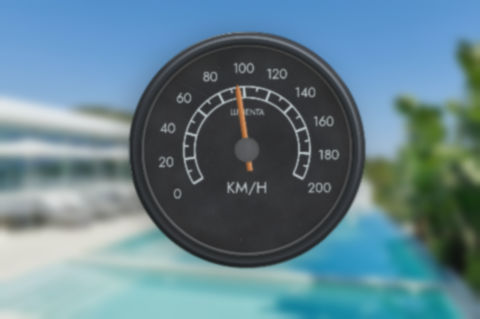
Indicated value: 95 km/h
